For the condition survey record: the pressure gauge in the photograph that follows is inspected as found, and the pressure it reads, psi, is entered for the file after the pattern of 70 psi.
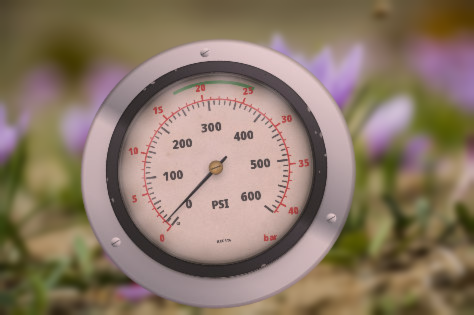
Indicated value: 10 psi
